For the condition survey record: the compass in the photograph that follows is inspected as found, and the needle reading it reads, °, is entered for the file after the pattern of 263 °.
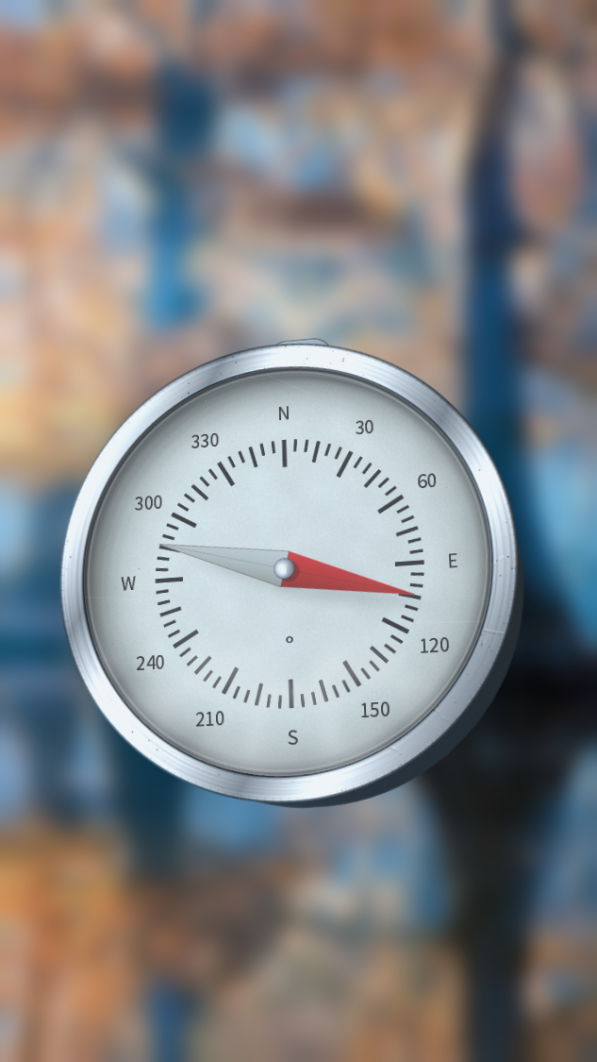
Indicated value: 105 °
